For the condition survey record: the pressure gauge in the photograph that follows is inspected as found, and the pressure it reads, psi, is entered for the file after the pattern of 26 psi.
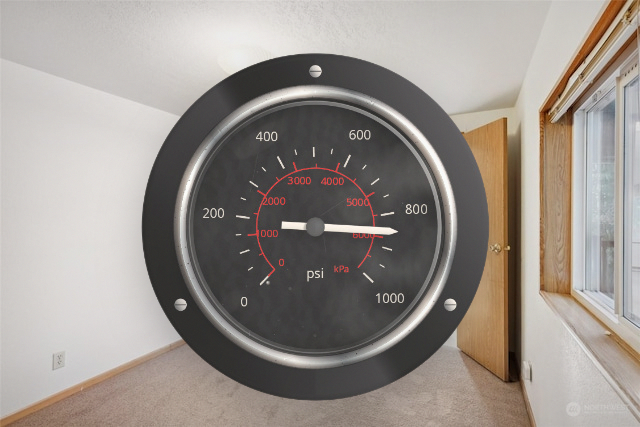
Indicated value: 850 psi
